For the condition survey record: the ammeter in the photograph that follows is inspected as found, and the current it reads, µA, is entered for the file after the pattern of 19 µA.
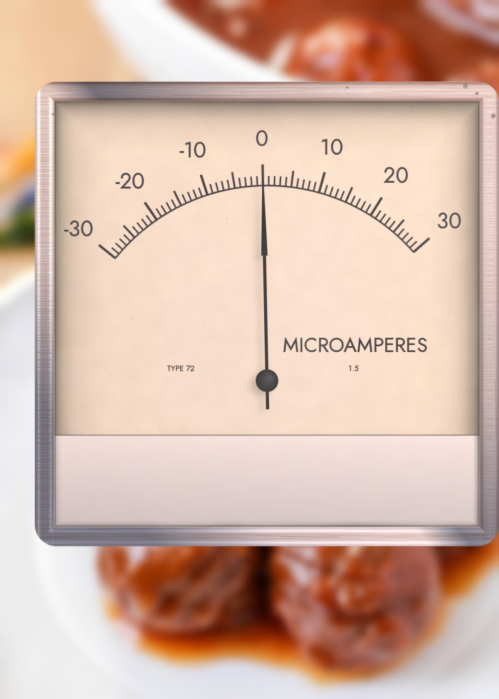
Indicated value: 0 µA
